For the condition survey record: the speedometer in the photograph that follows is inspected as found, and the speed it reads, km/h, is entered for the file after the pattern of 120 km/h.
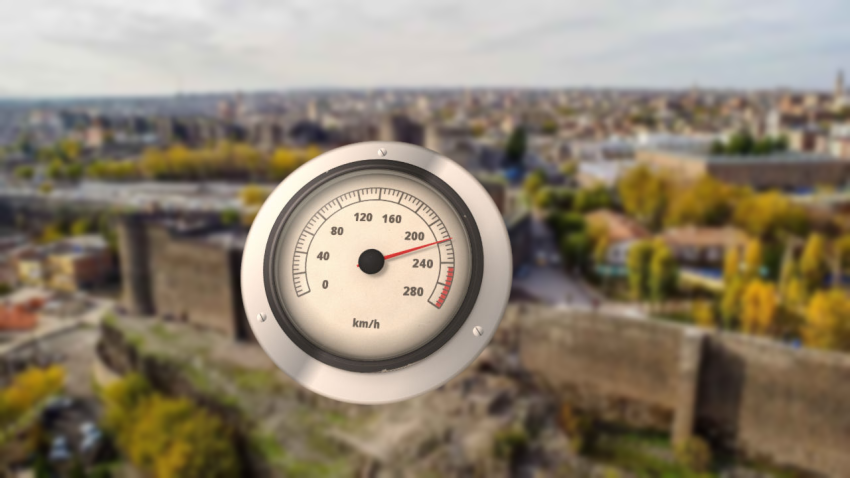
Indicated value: 220 km/h
